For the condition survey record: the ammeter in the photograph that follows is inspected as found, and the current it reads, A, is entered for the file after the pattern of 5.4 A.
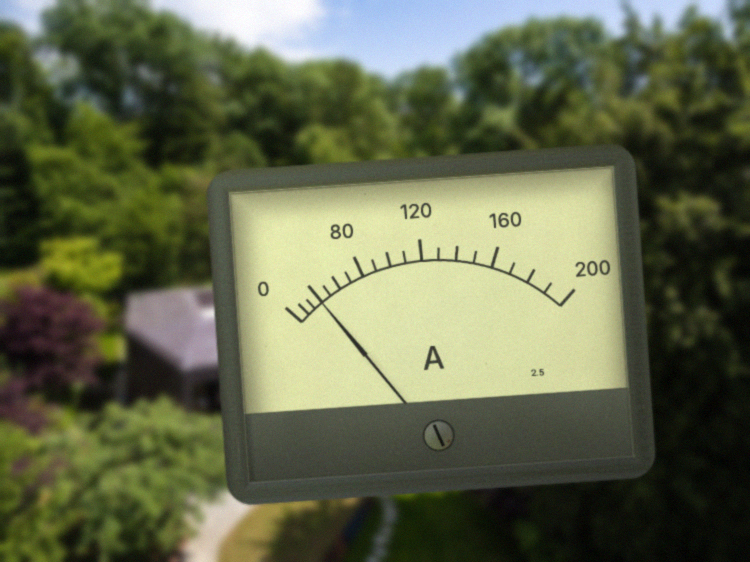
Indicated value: 40 A
